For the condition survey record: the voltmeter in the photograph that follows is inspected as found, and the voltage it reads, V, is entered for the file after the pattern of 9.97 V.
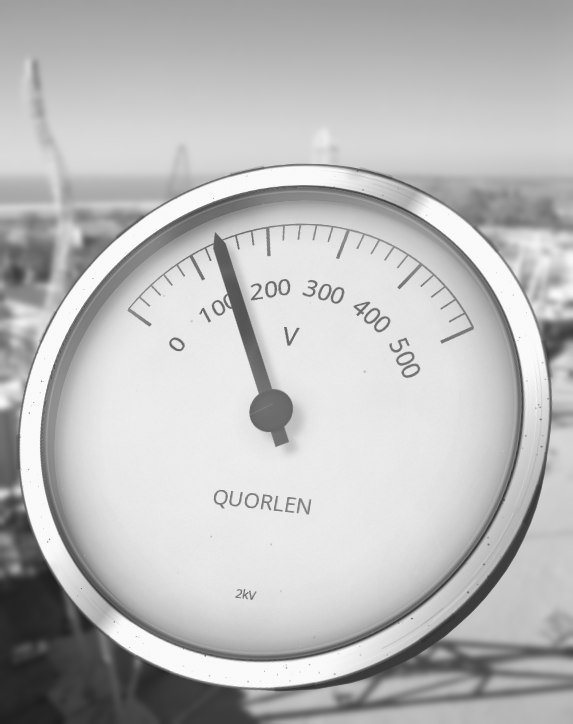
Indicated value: 140 V
